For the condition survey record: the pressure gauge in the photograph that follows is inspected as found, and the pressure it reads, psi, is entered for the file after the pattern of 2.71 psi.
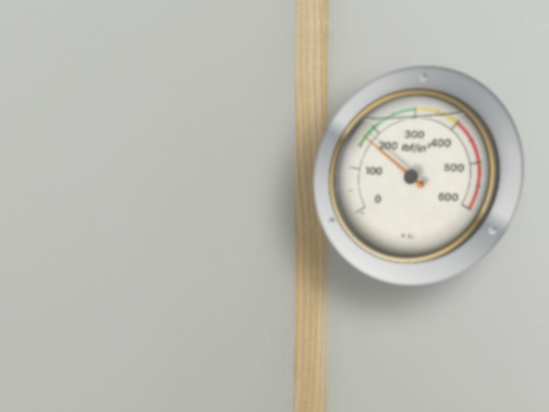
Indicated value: 175 psi
